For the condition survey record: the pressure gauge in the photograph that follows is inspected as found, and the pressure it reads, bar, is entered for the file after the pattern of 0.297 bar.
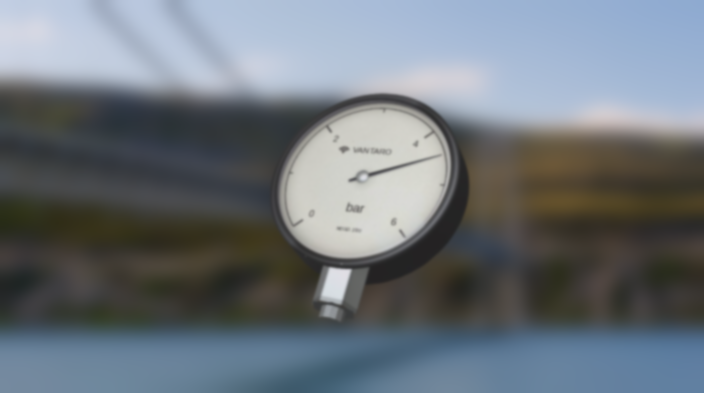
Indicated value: 4.5 bar
